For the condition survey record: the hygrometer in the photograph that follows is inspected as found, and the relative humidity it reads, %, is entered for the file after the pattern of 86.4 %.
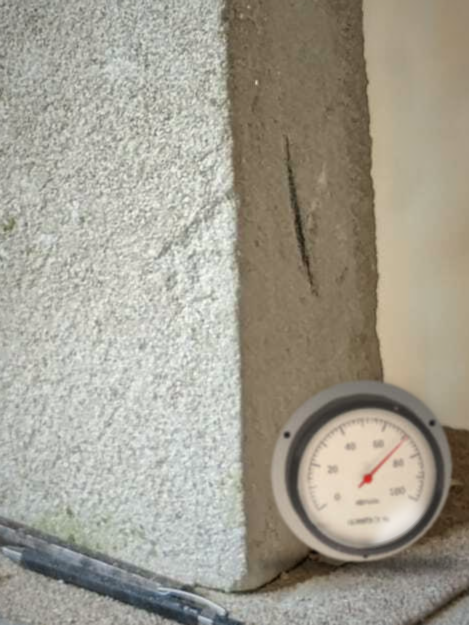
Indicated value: 70 %
